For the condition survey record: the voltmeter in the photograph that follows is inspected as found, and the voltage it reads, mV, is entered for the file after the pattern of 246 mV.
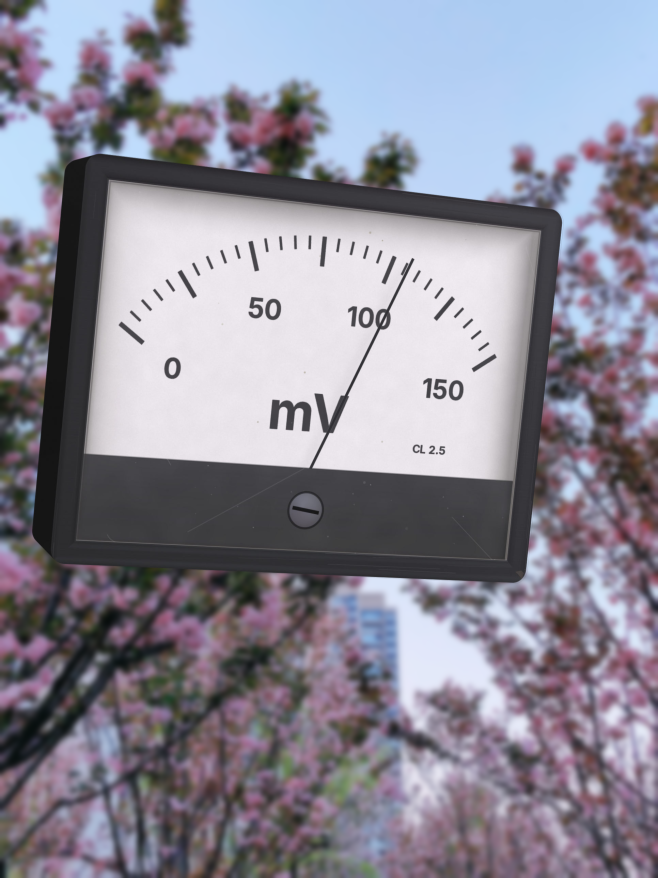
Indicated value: 105 mV
